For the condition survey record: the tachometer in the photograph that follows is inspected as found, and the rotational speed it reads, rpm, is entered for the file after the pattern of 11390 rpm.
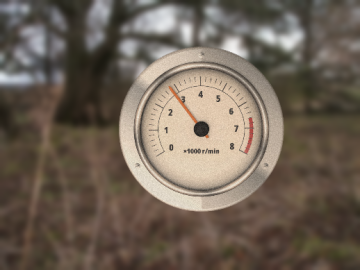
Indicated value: 2800 rpm
